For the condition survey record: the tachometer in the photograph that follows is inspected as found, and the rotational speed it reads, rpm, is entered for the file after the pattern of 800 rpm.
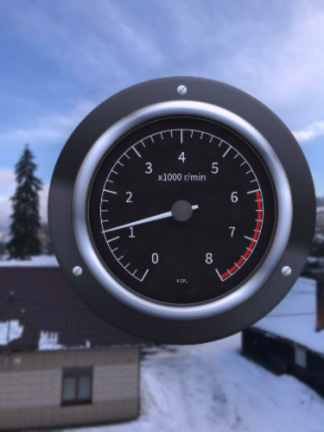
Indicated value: 1200 rpm
